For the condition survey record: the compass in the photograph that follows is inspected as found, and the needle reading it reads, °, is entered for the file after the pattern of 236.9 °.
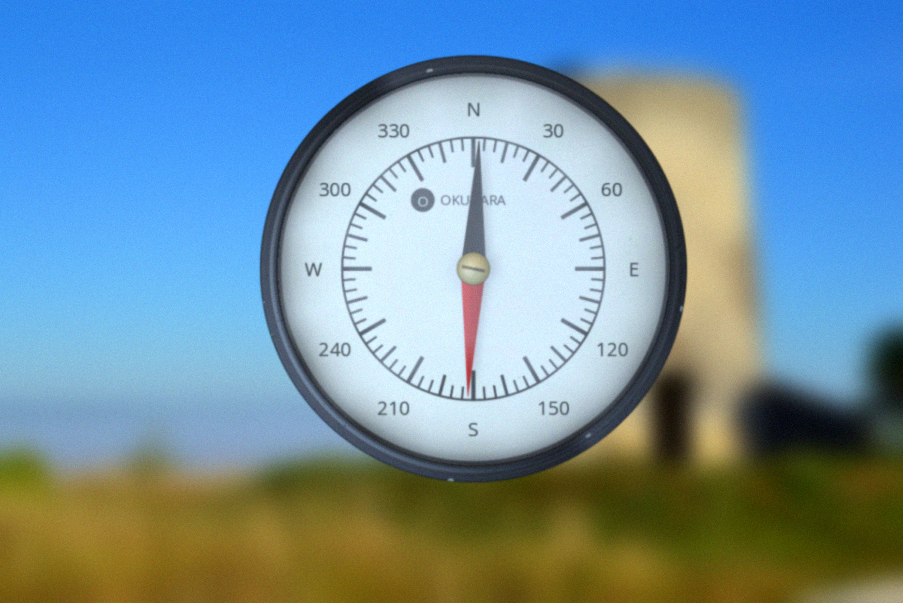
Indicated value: 182.5 °
